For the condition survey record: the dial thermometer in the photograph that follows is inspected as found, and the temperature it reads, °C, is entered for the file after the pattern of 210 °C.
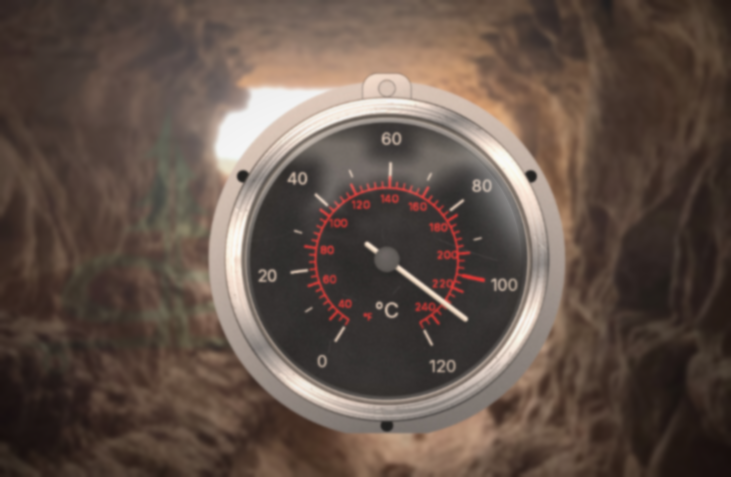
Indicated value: 110 °C
